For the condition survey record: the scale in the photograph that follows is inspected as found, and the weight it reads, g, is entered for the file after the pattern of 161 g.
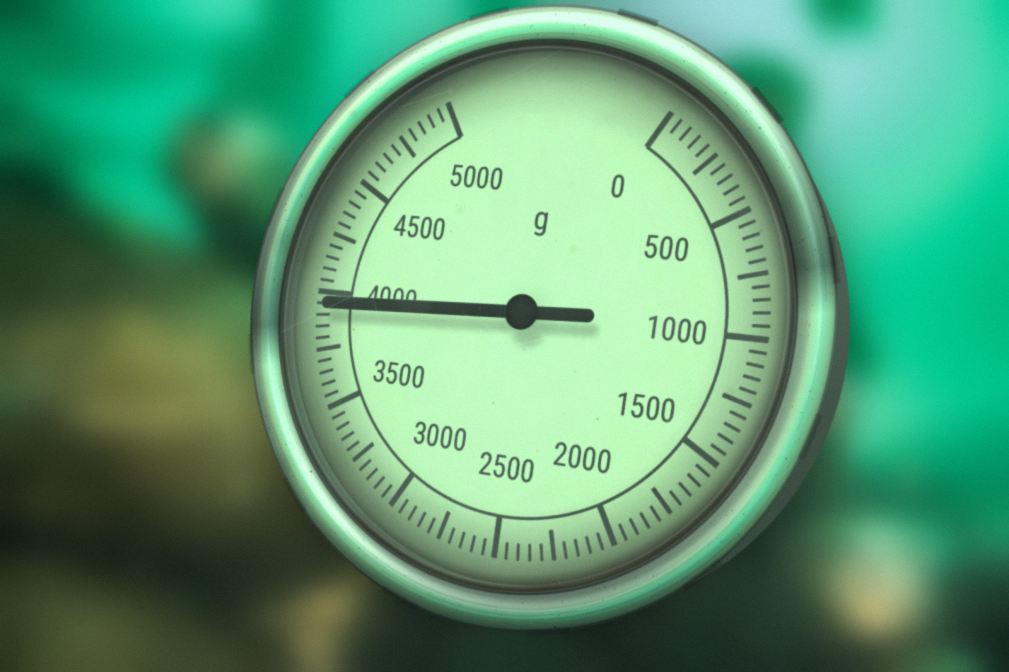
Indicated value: 3950 g
